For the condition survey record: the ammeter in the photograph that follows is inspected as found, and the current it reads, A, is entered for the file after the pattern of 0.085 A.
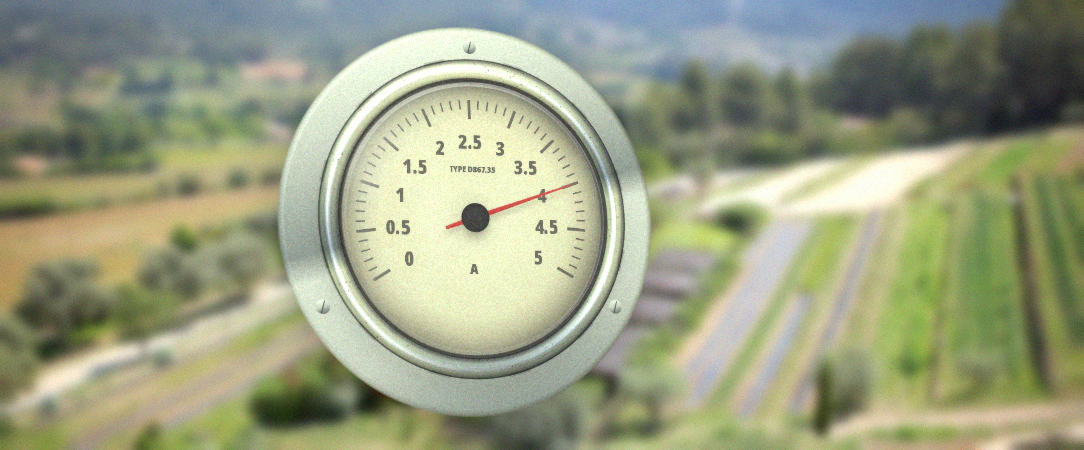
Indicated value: 4 A
